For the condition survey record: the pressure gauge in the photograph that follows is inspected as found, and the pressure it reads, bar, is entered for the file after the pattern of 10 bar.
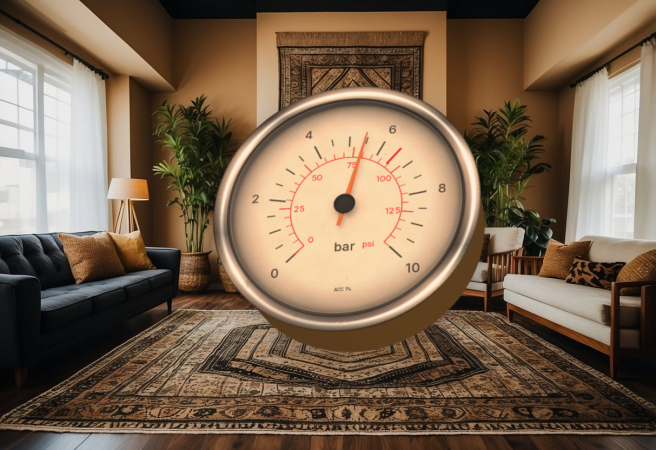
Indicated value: 5.5 bar
